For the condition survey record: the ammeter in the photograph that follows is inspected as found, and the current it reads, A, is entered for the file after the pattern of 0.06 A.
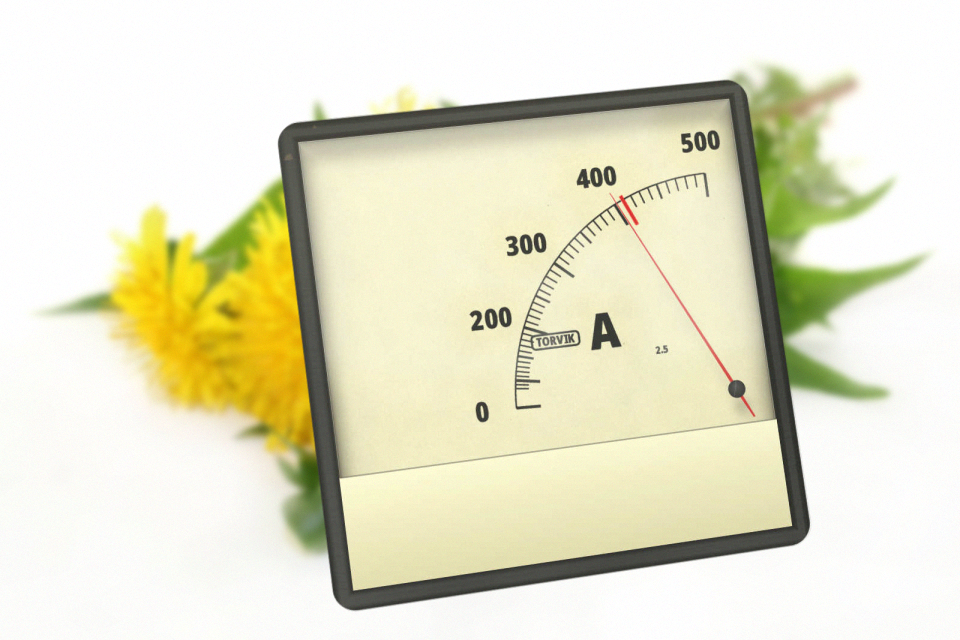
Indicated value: 400 A
